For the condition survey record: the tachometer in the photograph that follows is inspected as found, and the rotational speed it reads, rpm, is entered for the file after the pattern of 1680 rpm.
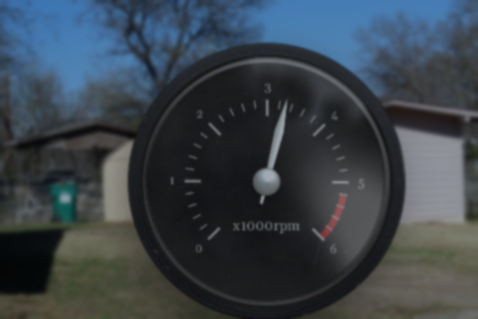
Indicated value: 3300 rpm
